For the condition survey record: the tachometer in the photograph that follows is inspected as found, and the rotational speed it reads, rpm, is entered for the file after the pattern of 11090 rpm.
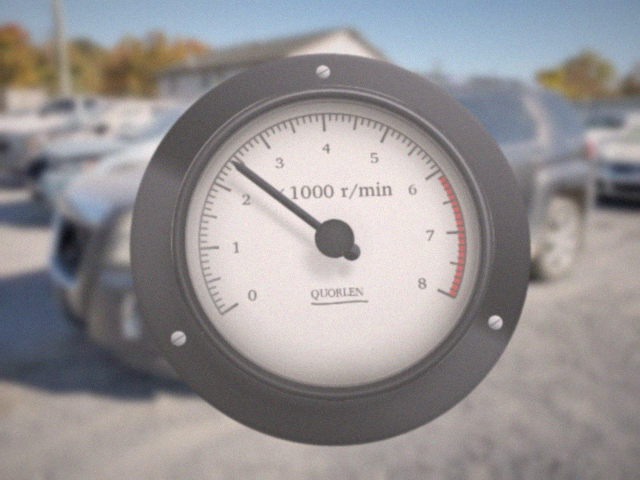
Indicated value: 2400 rpm
